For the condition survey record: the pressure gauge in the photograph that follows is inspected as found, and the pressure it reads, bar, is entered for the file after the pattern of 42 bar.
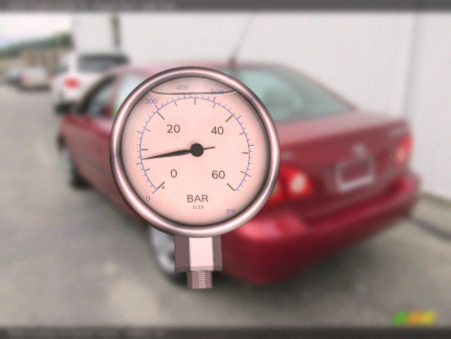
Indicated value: 7.5 bar
